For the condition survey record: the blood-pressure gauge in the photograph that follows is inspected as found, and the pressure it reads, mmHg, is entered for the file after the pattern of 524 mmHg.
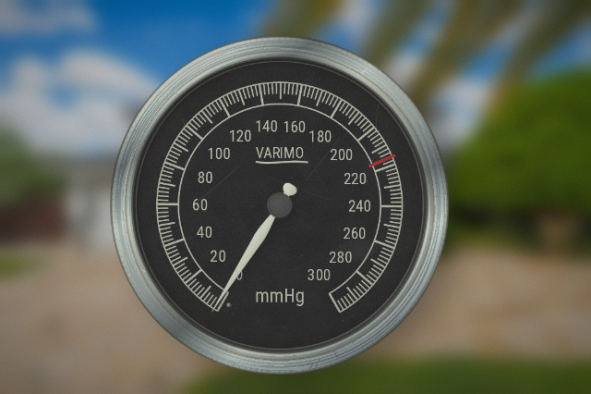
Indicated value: 2 mmHg
